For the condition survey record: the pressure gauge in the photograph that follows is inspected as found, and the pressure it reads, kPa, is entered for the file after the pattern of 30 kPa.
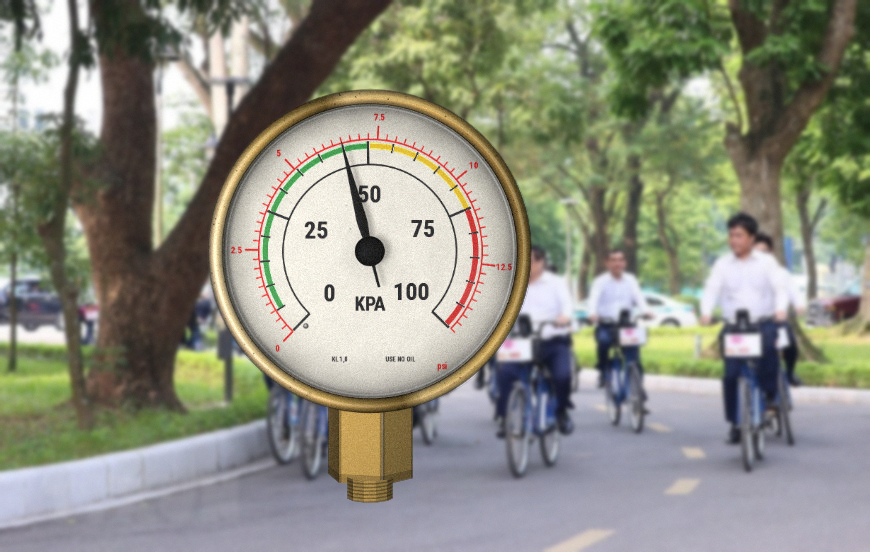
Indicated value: 45 kPa
